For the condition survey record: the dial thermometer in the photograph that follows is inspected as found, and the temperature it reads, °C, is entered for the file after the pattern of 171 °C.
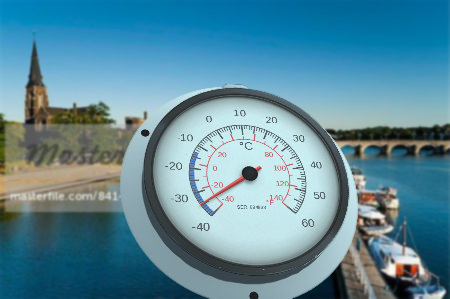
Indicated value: -35 °C
